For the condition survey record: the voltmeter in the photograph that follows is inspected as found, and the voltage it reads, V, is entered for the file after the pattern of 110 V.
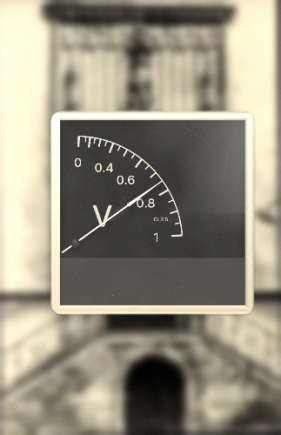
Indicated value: 0.75 V
